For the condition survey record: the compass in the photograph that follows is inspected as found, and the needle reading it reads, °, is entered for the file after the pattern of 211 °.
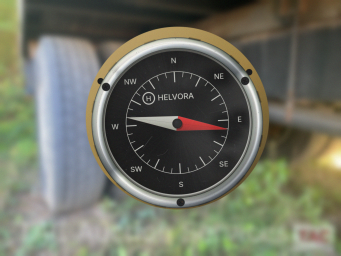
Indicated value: 100 °
